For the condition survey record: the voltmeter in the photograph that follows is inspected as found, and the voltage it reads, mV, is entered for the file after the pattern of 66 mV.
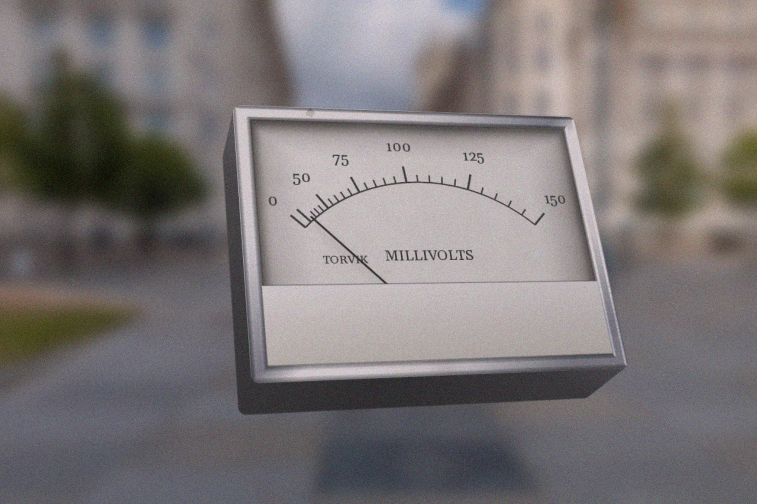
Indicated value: 25 mV
